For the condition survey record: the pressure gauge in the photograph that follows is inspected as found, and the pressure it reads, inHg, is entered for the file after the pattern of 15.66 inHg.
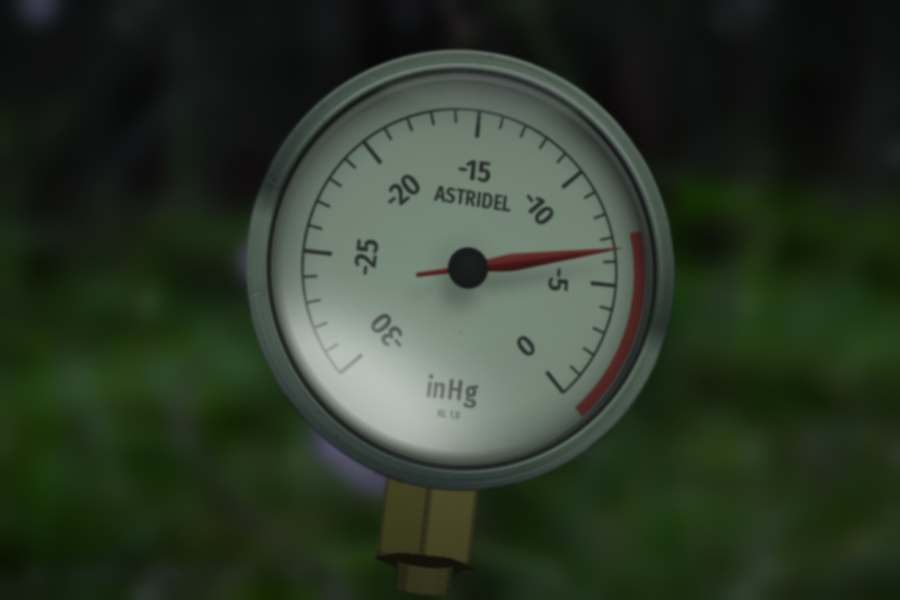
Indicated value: -6.5 inHg
